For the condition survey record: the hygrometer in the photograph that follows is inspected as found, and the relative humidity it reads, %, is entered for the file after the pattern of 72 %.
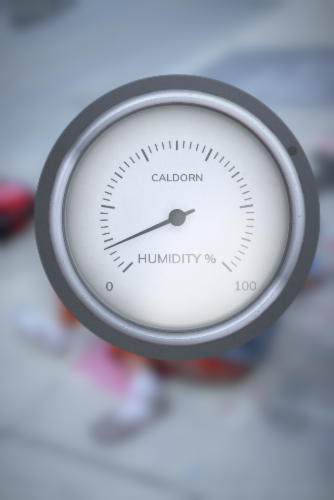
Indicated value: 8 %
